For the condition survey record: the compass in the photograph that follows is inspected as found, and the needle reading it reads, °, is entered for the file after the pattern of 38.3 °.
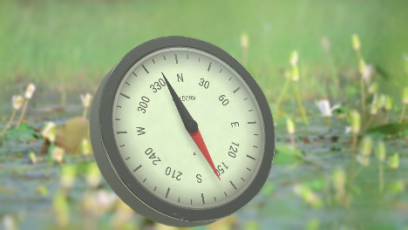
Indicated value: 160 °
